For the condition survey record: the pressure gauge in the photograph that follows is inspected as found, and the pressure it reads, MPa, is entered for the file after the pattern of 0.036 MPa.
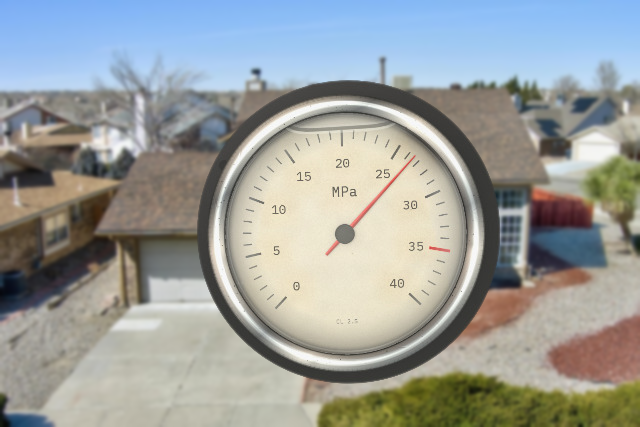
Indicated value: 26.5 MPa
